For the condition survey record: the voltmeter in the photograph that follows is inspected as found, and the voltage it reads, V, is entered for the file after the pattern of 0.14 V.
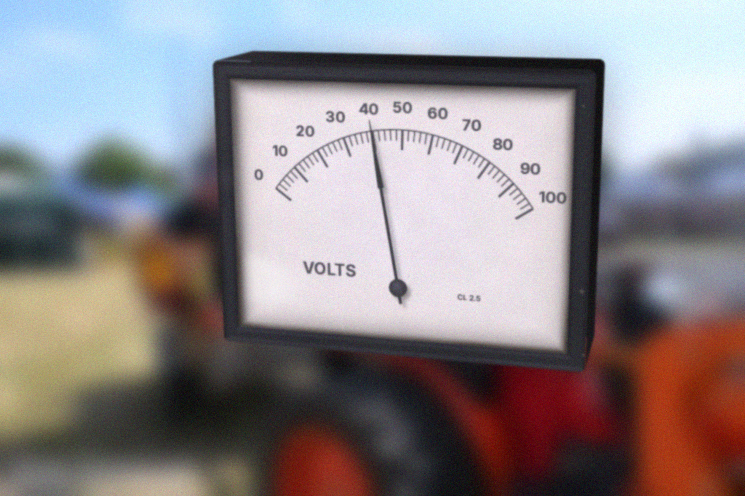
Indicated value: 40 V
